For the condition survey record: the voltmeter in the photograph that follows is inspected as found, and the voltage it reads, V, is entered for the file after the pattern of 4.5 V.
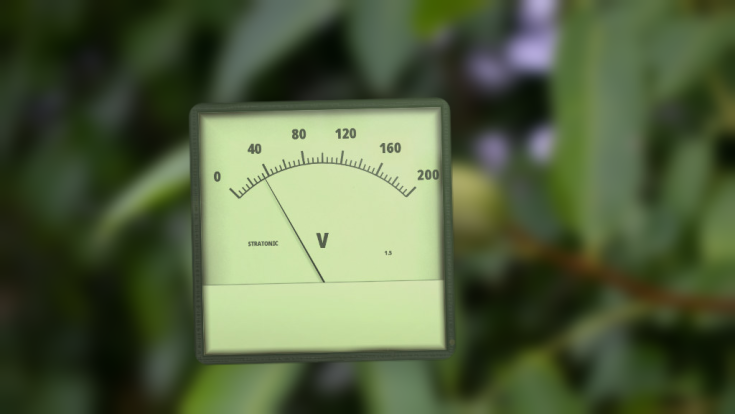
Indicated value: 35 V
